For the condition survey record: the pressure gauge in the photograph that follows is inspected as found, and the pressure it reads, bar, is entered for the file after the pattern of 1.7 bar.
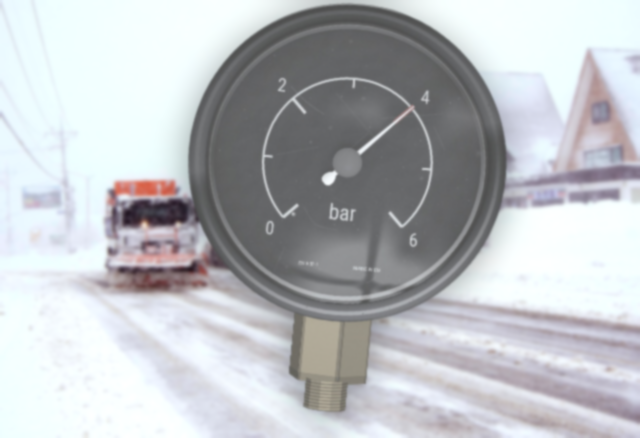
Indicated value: 4 bar
